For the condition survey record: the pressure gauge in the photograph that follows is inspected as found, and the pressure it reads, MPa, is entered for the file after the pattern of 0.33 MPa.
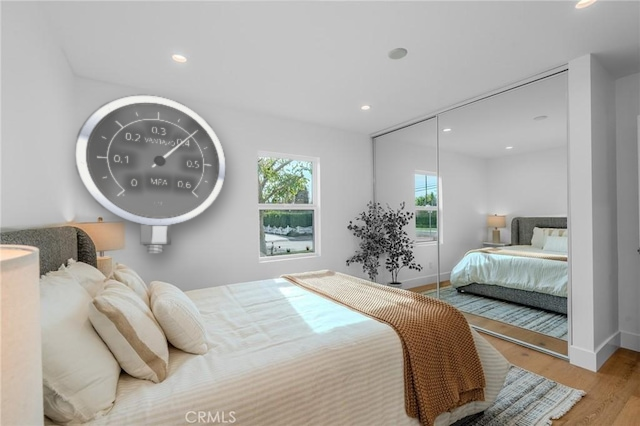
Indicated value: 0.4 MPa
